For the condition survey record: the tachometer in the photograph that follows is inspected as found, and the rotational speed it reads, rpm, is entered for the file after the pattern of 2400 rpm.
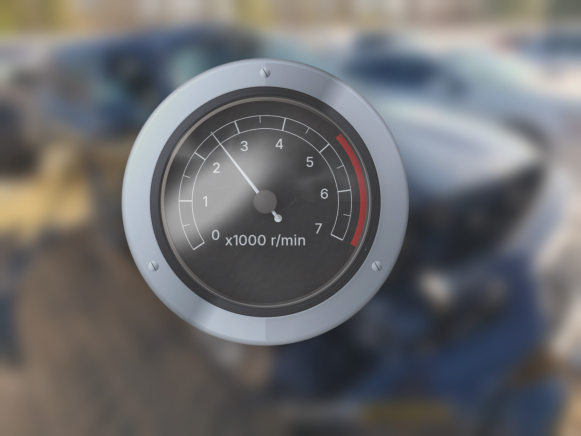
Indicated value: 2500 rpm
